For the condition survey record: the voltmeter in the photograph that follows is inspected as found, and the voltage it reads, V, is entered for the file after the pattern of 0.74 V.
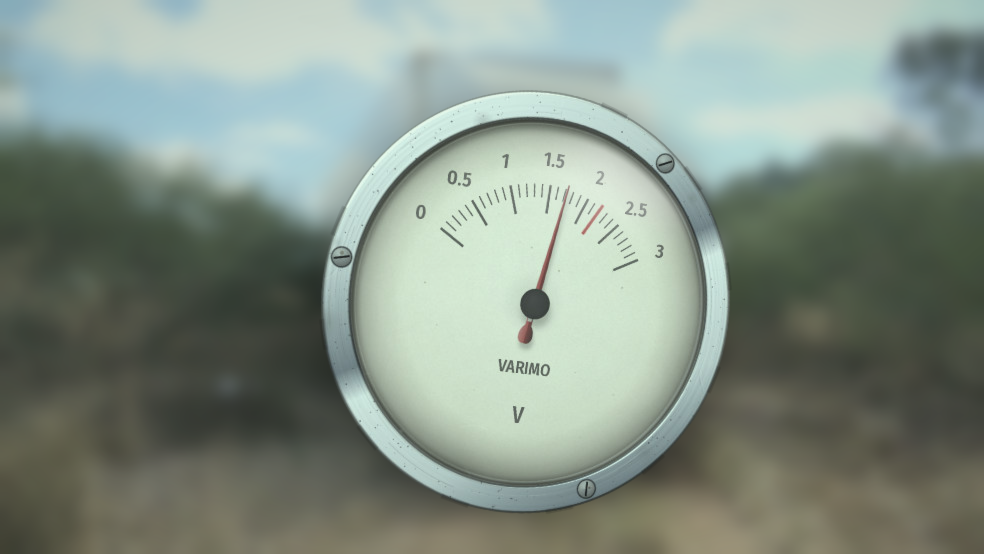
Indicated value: 1.7 V
